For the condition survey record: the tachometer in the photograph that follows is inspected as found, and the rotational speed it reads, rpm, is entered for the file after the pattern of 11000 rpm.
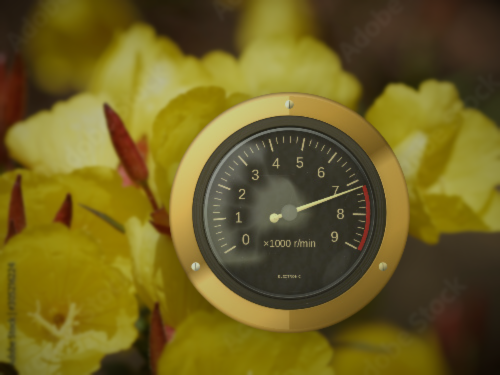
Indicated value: 7200 rpm
